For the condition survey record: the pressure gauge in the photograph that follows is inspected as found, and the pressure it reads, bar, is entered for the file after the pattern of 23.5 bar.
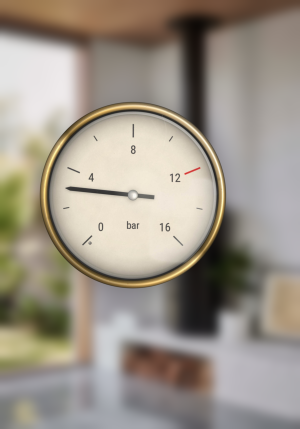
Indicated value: 3 bar
